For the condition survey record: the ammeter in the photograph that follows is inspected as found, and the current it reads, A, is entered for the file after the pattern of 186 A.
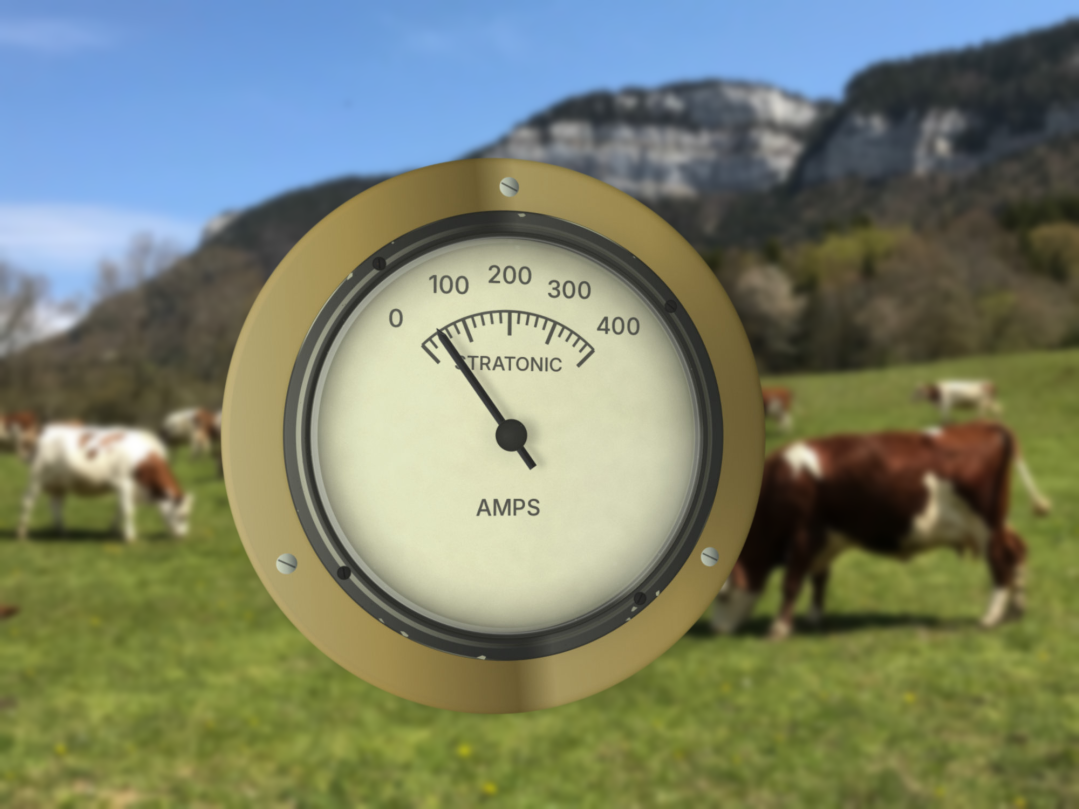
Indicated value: 40 A
